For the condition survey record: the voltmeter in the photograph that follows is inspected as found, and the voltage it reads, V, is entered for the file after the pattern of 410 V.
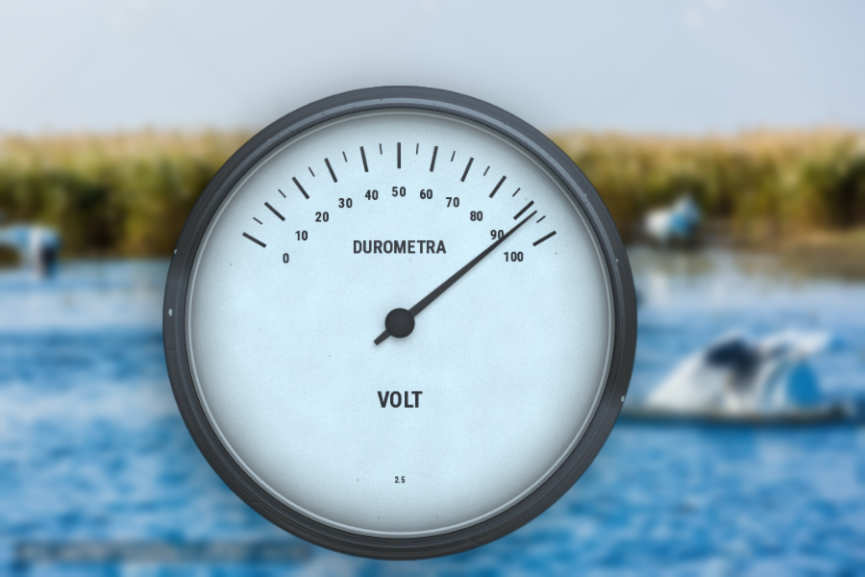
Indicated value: 92.5 V
